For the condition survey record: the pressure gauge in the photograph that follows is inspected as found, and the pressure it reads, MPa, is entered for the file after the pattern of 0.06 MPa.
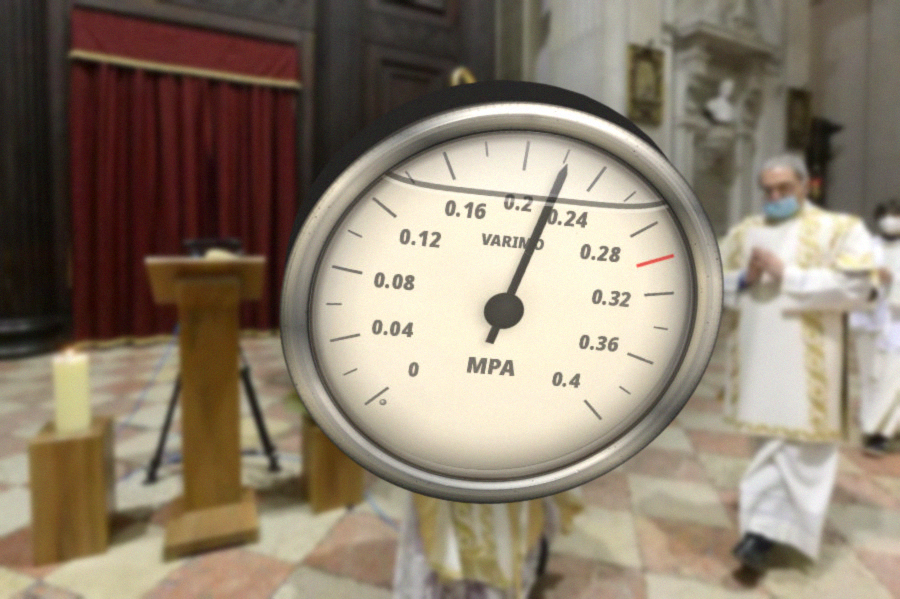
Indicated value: 0.22 MPa
